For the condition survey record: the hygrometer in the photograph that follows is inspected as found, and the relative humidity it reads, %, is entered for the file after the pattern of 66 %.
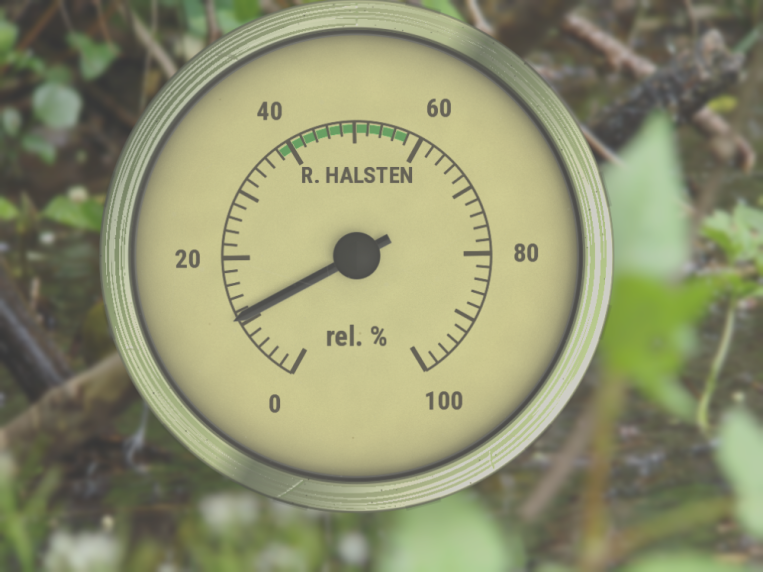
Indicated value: 11 %
